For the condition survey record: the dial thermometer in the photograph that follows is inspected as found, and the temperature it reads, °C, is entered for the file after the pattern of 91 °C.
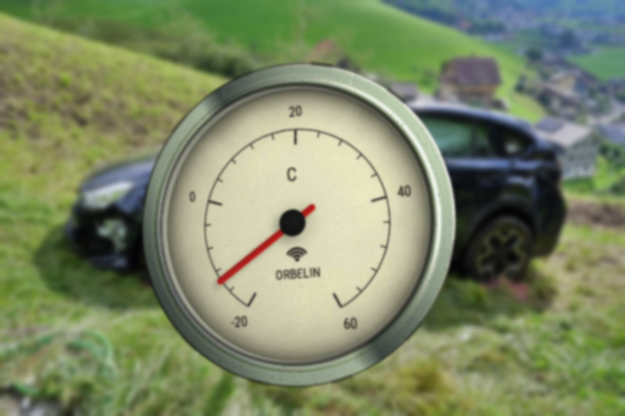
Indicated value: -14 °C
